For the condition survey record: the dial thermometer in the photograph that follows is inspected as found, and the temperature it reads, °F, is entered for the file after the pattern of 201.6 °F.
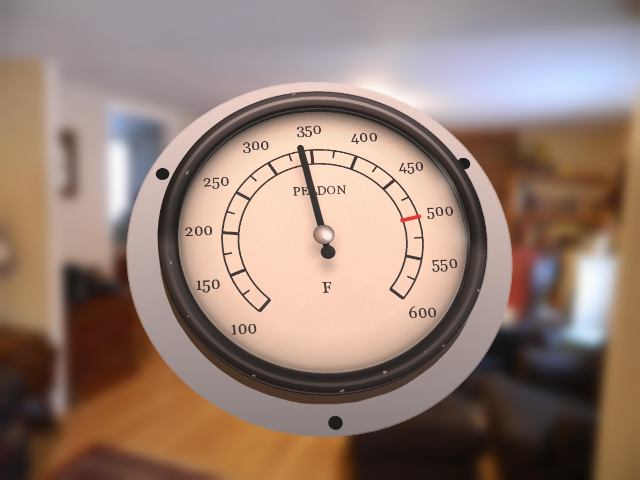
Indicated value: 337.5 °F
